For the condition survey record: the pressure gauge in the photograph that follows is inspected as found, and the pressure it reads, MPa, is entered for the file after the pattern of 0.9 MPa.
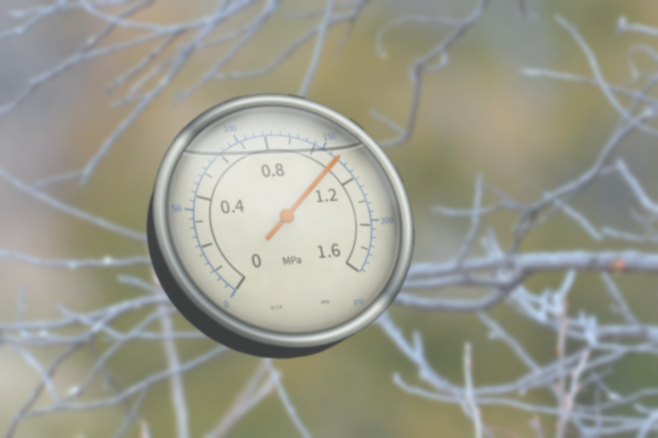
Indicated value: 1.1 MPa
